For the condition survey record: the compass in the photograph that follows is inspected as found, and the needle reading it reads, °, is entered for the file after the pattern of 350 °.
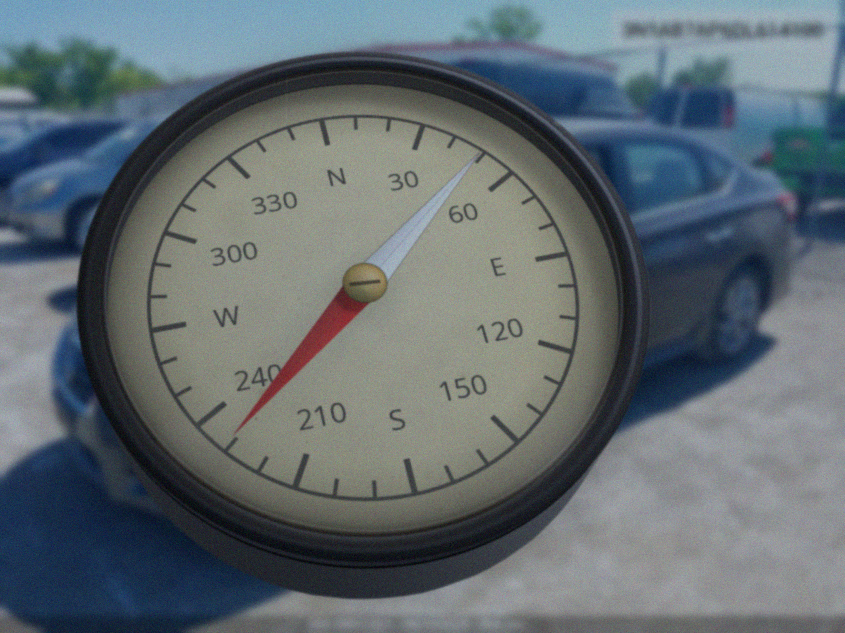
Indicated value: 230 °
